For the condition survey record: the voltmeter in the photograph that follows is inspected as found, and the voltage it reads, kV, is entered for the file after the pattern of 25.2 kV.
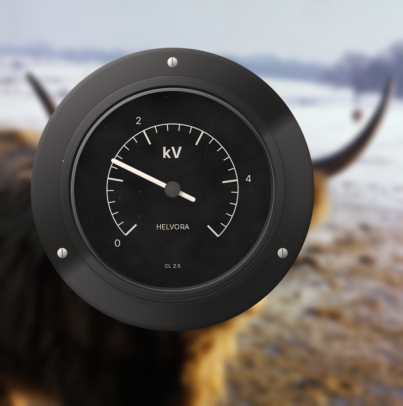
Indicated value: 1.3 kV
